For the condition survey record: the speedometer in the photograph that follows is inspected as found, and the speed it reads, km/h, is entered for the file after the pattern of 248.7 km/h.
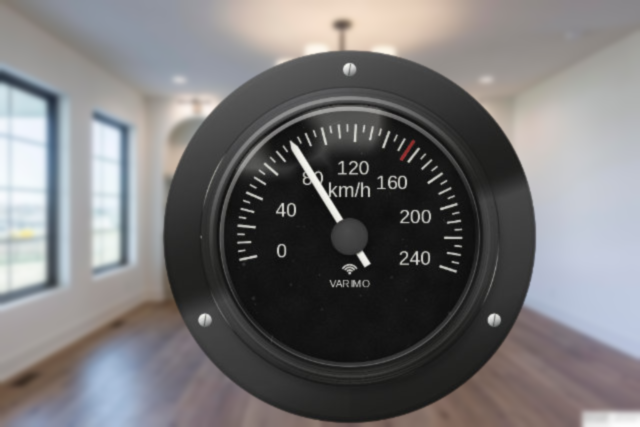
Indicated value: 80 km/h
